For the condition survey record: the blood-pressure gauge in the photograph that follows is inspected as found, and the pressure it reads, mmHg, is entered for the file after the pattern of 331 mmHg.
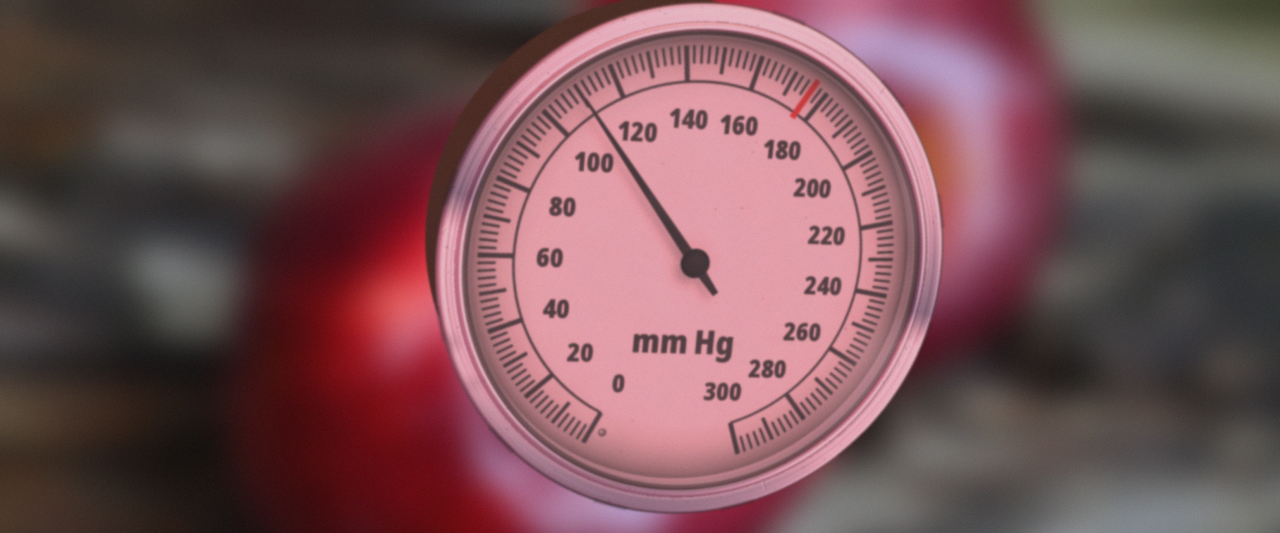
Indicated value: 110 mmHg
